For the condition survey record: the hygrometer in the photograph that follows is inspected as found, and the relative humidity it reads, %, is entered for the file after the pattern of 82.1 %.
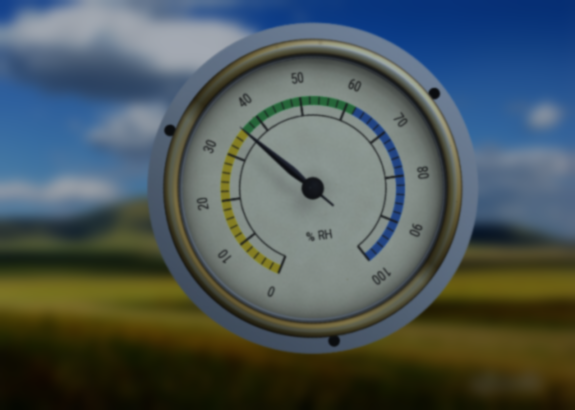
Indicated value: 36 %
